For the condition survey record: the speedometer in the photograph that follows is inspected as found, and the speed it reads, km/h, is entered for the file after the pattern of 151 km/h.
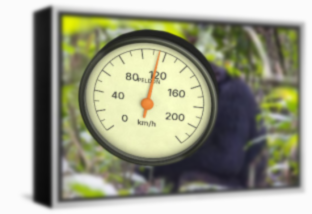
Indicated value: 115 km/h
